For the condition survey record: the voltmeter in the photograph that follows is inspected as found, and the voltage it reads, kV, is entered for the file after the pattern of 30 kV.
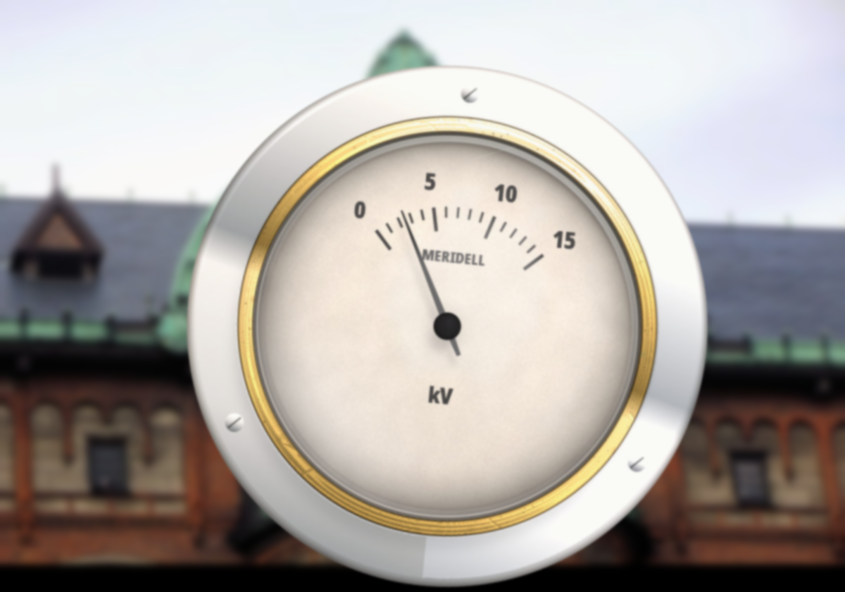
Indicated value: 2.5 kV
